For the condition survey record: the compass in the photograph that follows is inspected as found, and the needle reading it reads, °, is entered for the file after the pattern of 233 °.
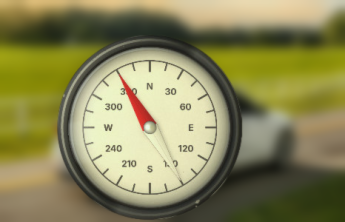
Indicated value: 330 °
